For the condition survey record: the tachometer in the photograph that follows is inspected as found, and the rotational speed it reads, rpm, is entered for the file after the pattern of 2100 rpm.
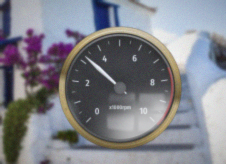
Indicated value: 3250 rpm
